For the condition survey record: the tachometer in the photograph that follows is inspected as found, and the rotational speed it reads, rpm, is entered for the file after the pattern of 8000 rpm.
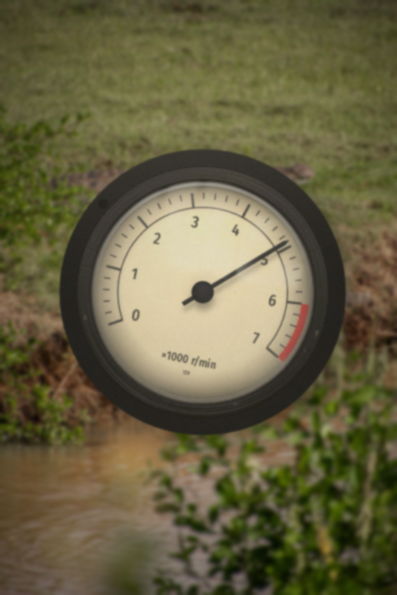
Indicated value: 4900 rpm
